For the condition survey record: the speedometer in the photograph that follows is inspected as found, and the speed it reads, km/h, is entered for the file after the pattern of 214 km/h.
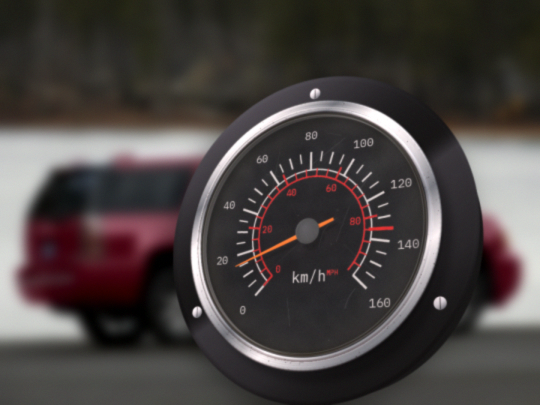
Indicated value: 15 km/h
